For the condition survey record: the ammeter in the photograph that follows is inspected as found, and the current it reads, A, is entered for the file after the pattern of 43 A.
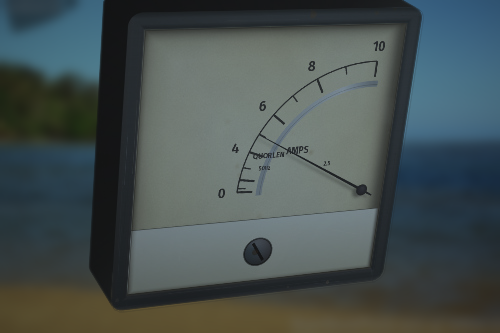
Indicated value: 5 A
